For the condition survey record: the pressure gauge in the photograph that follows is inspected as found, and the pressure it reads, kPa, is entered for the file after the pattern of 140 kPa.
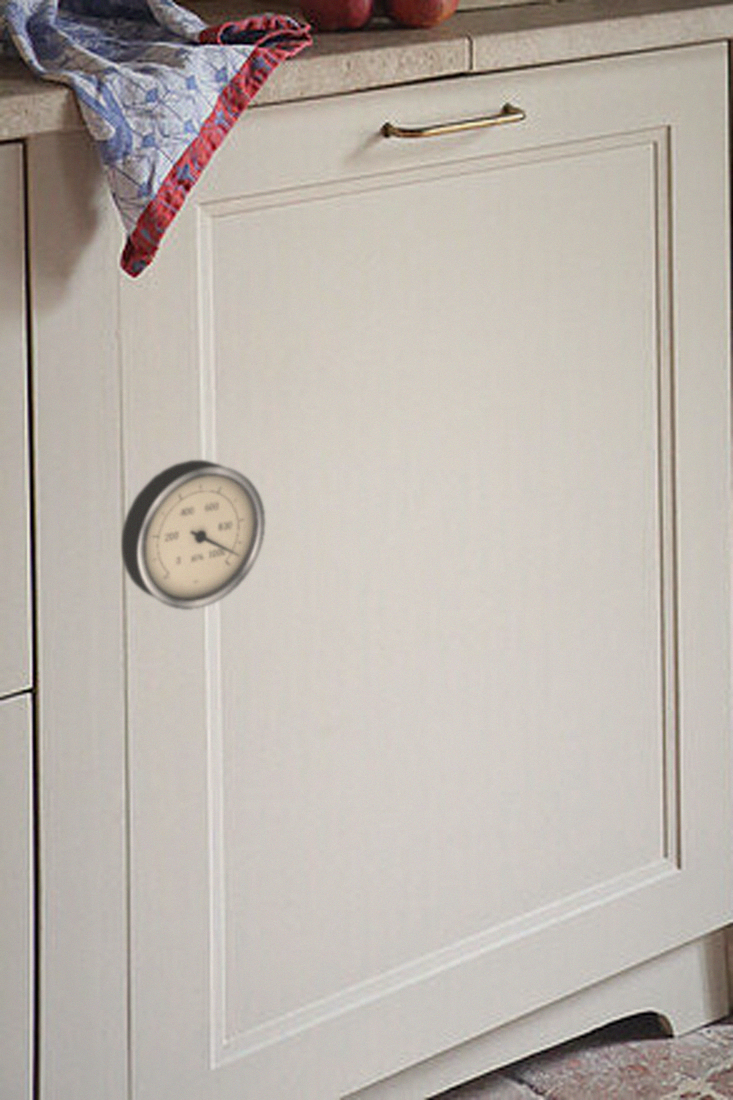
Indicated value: 950 kPa
